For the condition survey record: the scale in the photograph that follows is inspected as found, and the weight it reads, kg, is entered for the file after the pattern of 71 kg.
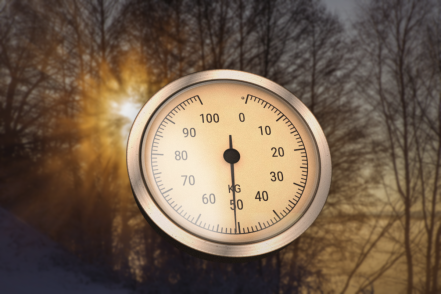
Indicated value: 51 kg
